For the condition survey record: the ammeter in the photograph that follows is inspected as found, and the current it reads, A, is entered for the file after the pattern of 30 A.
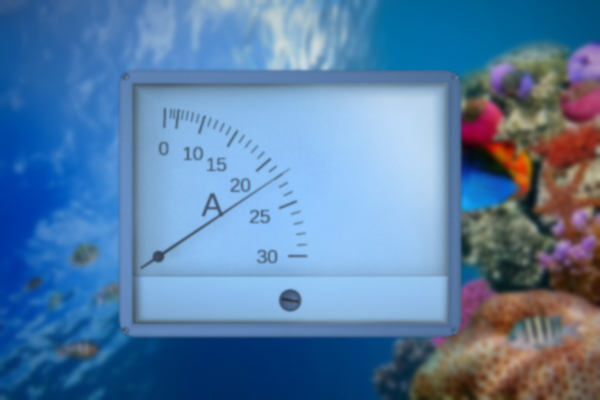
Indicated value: 22 A
